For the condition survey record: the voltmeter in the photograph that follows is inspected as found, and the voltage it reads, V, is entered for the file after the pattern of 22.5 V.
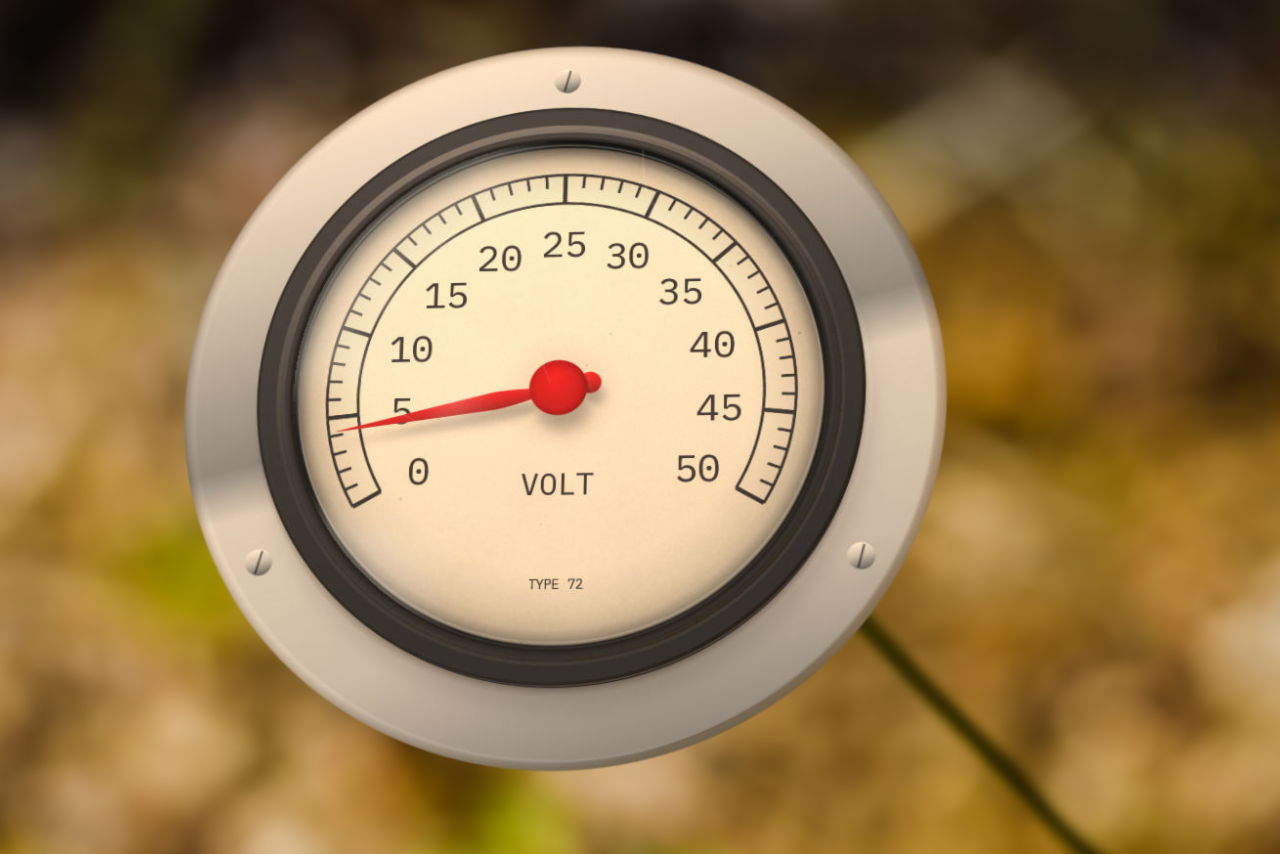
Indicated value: 4 V
